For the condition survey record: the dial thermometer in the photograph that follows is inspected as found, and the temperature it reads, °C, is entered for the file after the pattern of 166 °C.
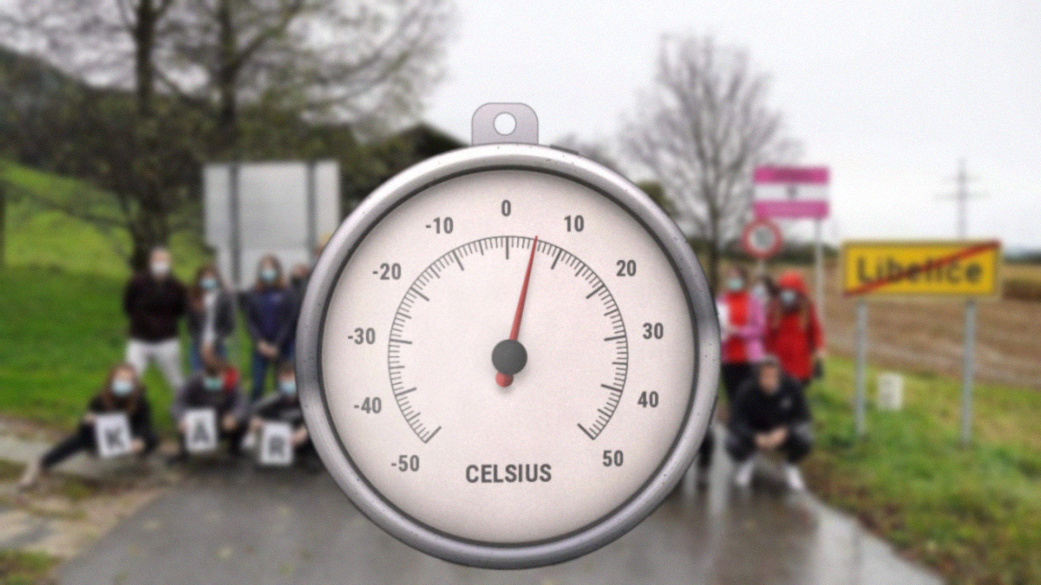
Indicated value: 5 °C
